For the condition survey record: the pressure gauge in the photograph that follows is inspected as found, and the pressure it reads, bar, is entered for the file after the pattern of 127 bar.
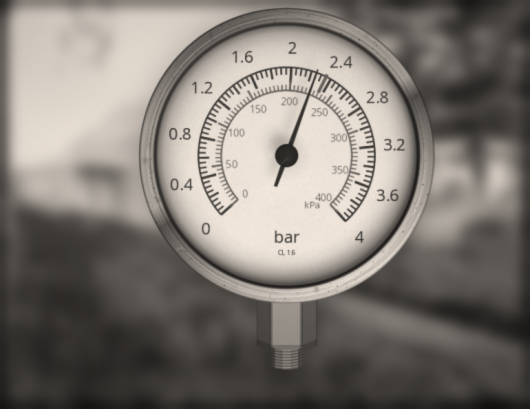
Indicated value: 2.25 bar
